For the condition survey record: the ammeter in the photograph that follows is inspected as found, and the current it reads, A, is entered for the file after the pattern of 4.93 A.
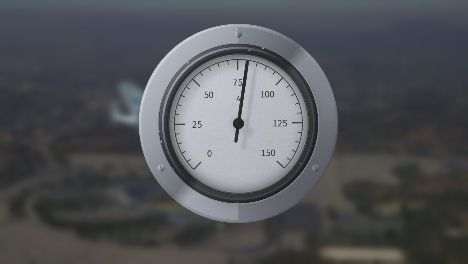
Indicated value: 80 A
